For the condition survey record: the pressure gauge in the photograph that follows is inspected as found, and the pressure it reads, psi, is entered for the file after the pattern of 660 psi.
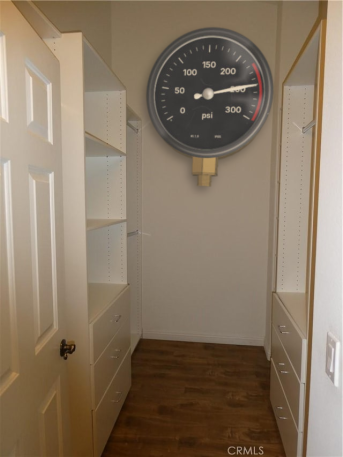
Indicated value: 250 psi
